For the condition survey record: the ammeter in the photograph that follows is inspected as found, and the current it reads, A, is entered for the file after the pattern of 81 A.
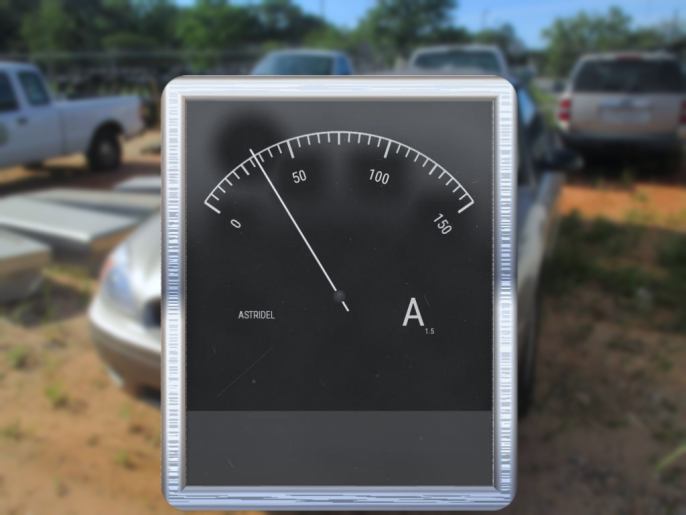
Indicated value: 32.5 A
